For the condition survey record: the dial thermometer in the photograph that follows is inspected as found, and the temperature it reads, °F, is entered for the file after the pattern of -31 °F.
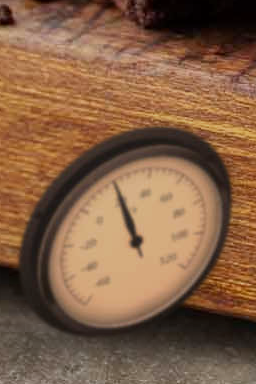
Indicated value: 20 °F
